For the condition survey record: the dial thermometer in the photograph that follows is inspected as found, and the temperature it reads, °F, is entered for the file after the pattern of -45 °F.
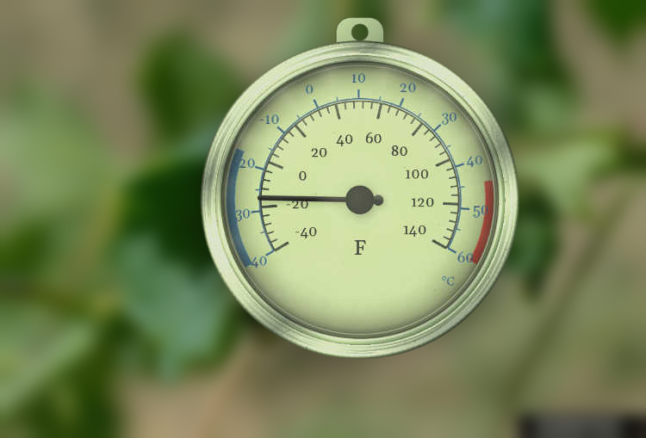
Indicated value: -16 °F
